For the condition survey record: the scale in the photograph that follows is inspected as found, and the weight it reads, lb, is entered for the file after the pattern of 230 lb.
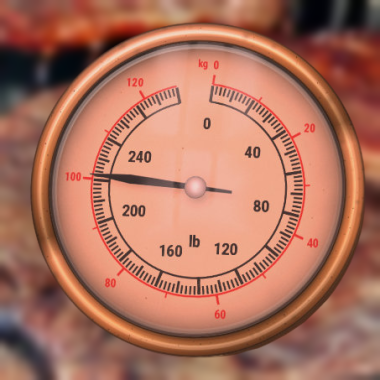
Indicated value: 222 lb
